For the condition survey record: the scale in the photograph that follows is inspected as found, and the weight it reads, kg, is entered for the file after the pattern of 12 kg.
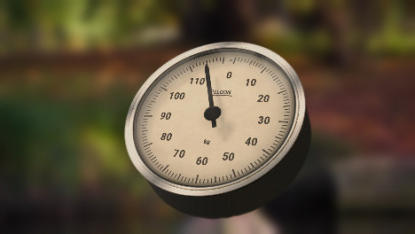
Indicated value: 115 kg
